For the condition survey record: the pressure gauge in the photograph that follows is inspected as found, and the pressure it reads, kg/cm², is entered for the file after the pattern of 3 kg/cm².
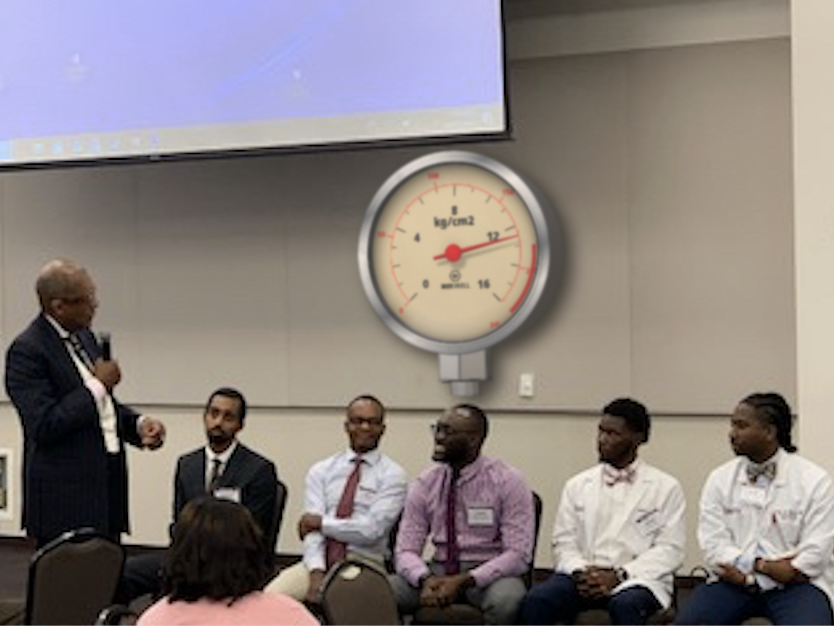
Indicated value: 12.5 kg/cm²
